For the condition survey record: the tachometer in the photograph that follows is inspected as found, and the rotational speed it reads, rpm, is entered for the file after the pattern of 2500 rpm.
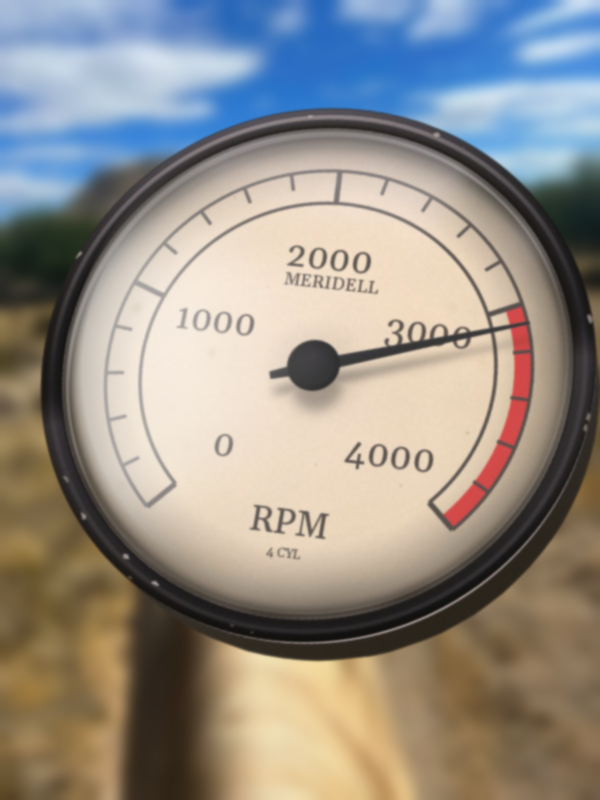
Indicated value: 3100 rpm
